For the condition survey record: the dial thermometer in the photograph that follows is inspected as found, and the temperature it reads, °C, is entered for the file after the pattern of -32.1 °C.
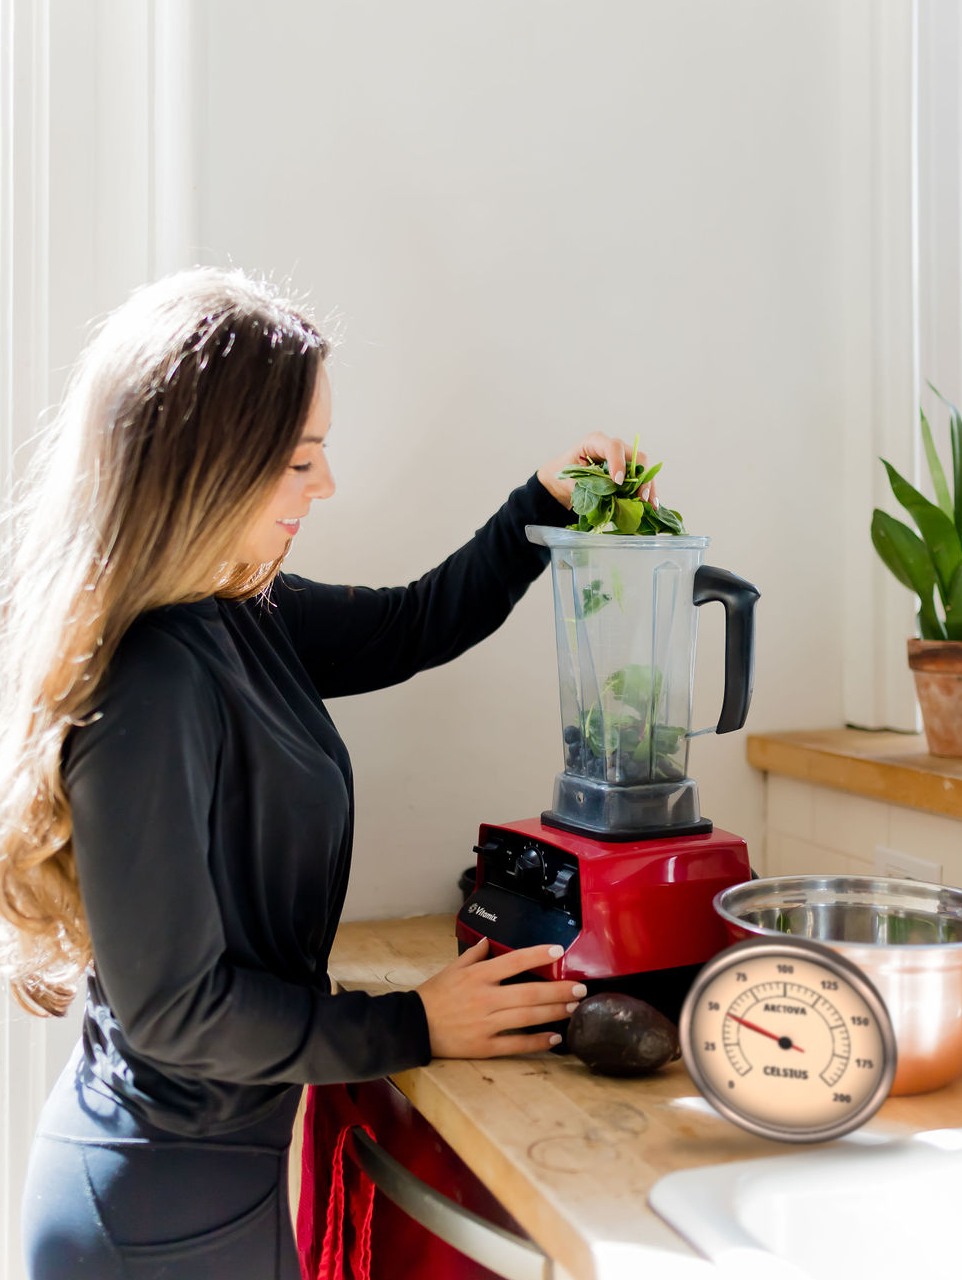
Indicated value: 50 °C
